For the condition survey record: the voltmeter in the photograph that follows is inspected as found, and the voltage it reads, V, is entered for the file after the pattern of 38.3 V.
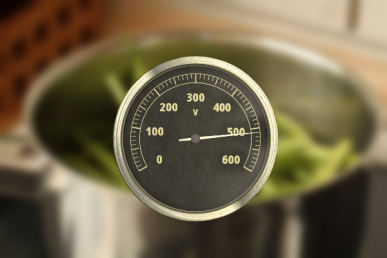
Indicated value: 510 V
